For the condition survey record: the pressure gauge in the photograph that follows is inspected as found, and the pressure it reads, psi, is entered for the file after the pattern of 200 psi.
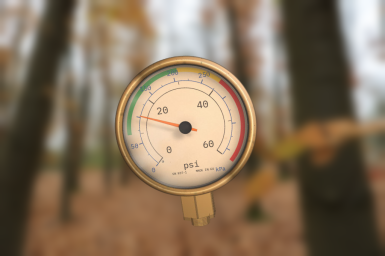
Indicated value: 15 psi
